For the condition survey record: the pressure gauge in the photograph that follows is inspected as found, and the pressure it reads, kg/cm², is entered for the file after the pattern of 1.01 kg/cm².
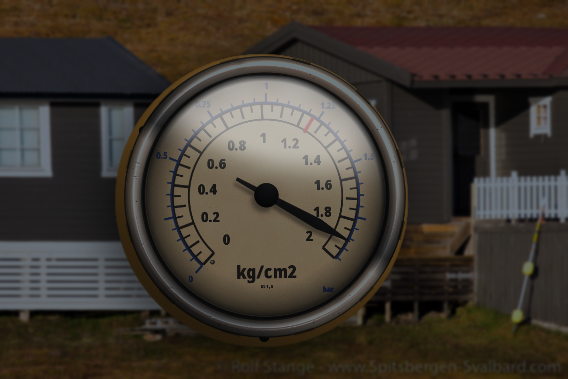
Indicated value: 1.9 kg/cm²
